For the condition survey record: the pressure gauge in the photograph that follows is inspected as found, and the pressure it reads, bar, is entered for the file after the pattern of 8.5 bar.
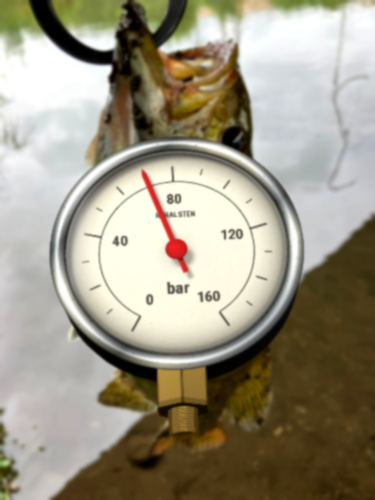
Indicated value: 70 bar
